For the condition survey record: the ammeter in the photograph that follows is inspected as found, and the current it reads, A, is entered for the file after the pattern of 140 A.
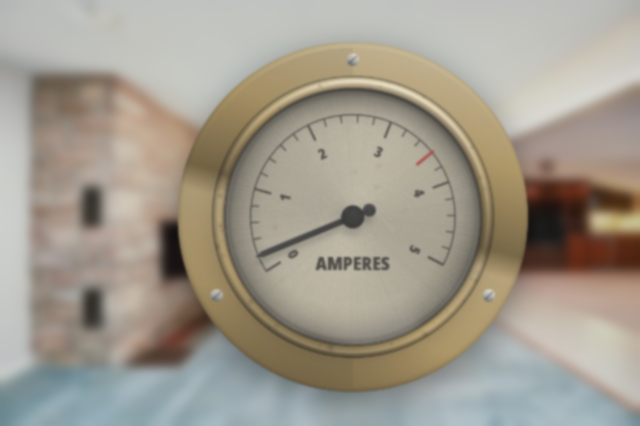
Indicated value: 0.2 A
